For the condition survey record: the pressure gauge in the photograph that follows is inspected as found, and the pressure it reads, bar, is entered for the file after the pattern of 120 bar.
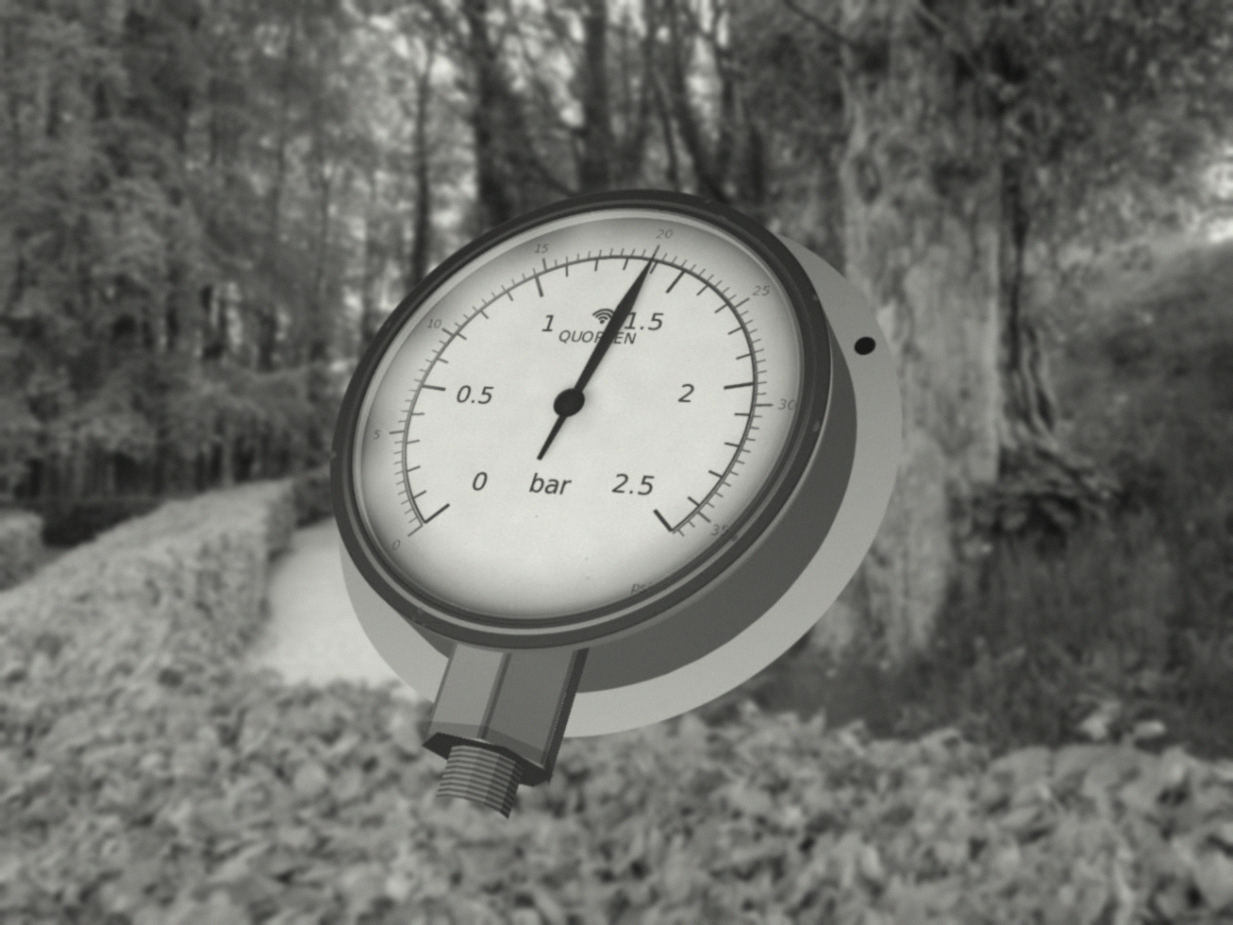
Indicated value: 1.4 bar
